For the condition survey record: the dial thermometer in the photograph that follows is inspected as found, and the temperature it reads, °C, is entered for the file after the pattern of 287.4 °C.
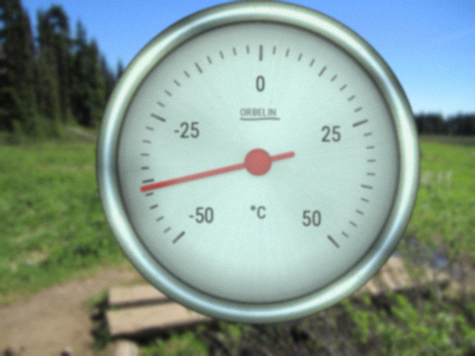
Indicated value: -38.75 °C
